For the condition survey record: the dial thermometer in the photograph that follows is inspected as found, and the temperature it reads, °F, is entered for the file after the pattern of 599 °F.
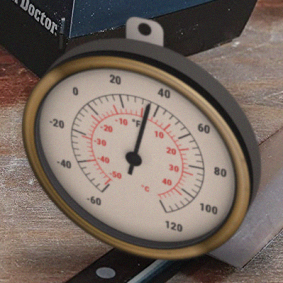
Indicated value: 36 °F
